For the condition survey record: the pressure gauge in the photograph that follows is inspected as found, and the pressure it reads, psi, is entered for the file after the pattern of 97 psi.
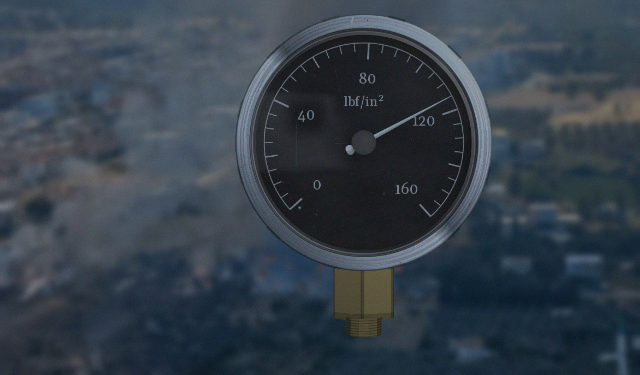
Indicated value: 115 psi
